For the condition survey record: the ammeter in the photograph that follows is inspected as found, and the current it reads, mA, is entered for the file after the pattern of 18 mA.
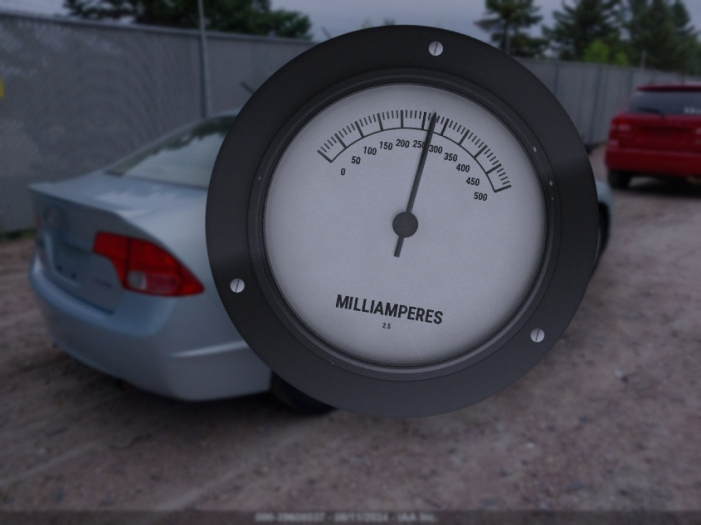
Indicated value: 270 mA
